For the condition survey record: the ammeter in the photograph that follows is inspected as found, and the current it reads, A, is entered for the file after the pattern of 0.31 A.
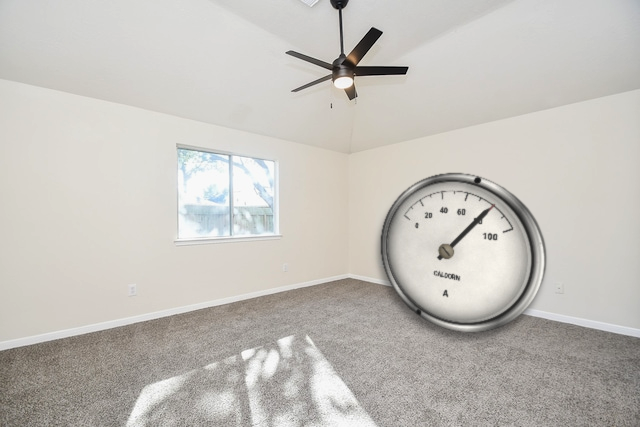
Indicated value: 80 A
